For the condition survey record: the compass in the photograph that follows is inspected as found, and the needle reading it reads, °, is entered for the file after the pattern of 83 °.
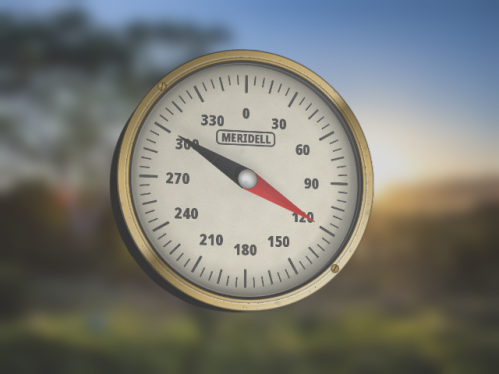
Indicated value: 120 °
